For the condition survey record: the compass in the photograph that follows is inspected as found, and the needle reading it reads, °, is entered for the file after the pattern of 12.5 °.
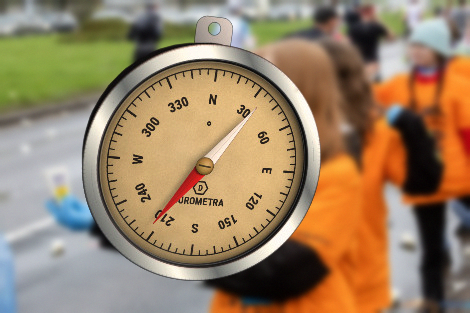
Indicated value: 215 °
